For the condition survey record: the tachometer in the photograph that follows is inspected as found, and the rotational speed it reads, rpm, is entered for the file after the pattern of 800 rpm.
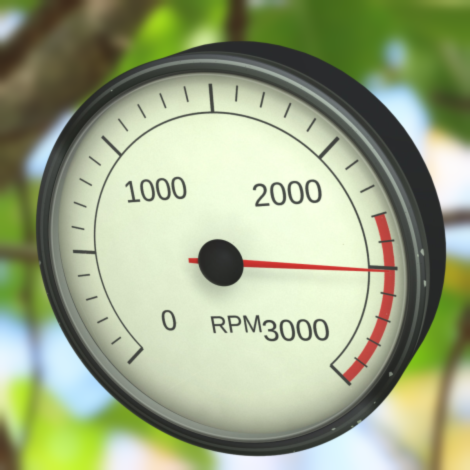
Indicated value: 2500 rpm
